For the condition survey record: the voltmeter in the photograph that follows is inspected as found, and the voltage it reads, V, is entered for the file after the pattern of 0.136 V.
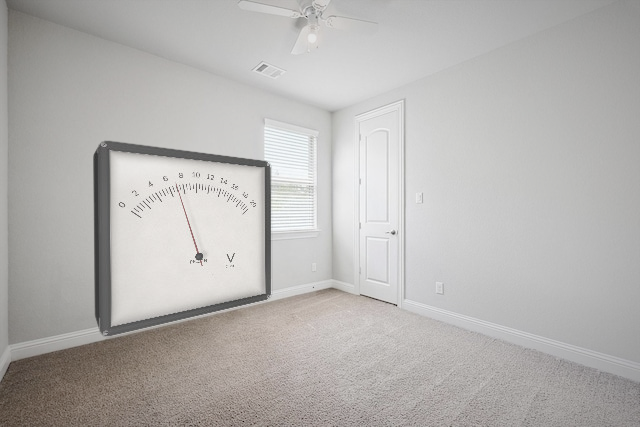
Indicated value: 7 V
